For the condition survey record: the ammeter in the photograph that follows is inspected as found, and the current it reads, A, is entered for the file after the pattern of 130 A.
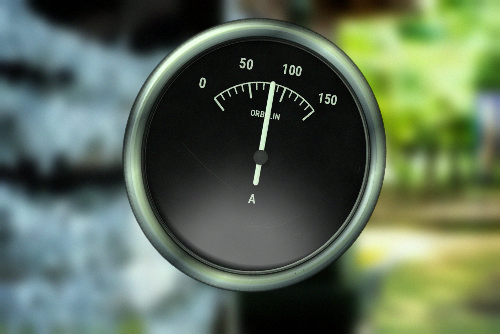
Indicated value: 80 A
